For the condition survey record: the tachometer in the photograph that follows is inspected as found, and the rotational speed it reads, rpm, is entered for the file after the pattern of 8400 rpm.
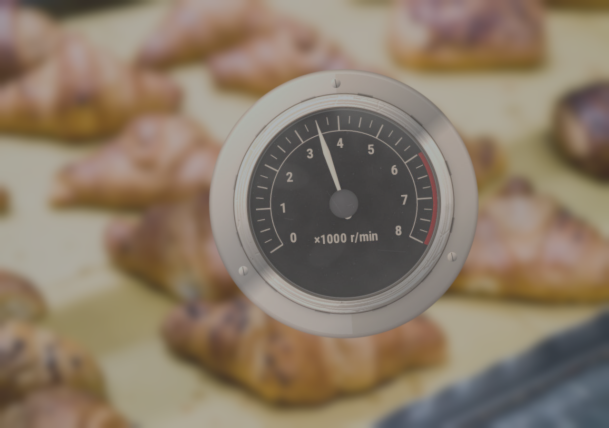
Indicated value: 3500 rpm
